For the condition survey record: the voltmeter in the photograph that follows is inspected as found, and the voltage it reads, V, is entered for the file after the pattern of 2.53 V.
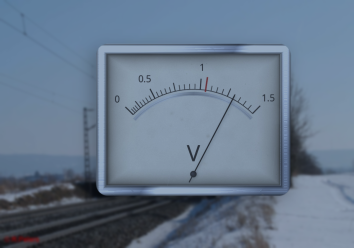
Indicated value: 1.3 V
